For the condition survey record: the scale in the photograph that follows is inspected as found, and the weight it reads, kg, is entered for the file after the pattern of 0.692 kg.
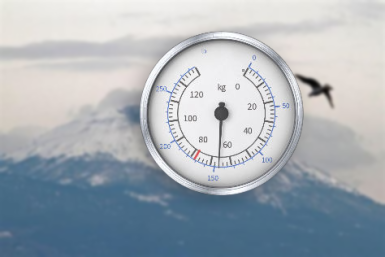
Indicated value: 66 kg
